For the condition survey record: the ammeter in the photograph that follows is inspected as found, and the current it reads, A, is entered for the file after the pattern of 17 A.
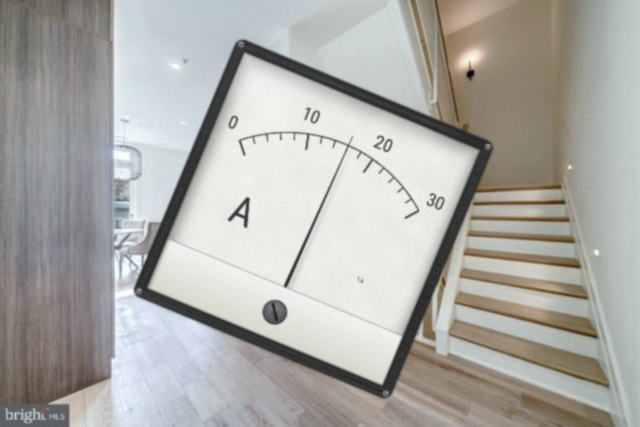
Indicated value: 16 A
